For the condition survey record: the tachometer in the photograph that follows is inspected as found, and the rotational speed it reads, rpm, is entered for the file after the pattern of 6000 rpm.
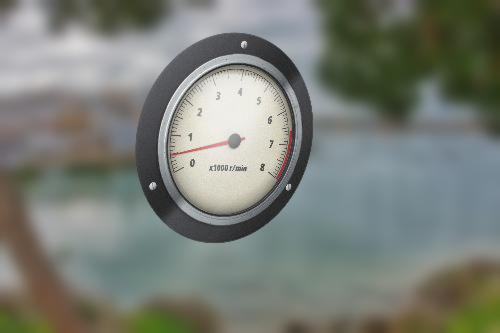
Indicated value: 500 rpm
